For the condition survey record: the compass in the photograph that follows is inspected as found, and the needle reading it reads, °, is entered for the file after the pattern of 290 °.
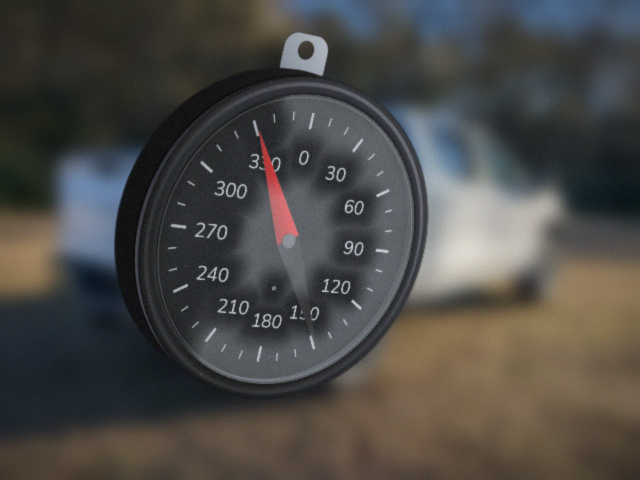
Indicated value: 330 °
